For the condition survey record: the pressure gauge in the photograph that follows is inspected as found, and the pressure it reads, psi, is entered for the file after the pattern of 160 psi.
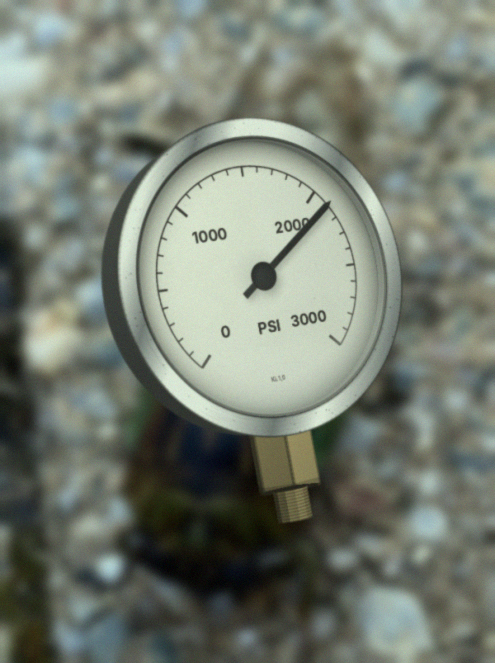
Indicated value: 2100 psi
